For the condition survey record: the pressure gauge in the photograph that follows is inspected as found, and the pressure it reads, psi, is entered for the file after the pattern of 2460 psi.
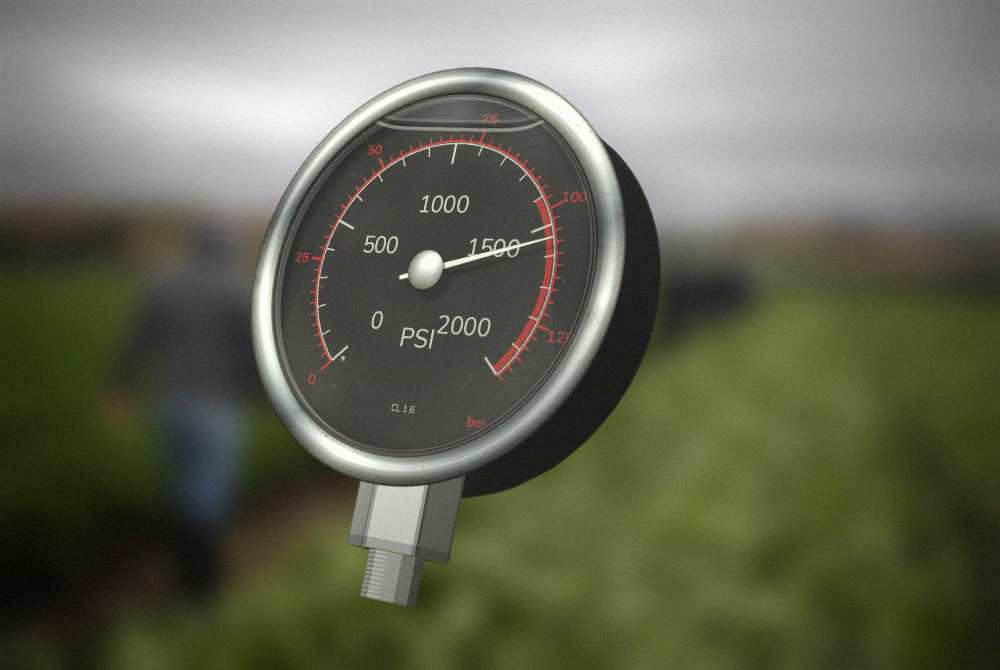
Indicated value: 1550 psi
